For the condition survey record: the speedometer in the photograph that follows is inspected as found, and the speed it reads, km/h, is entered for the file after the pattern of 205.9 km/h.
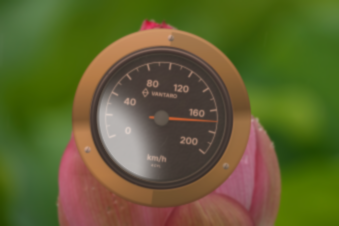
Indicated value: 170 km/h
